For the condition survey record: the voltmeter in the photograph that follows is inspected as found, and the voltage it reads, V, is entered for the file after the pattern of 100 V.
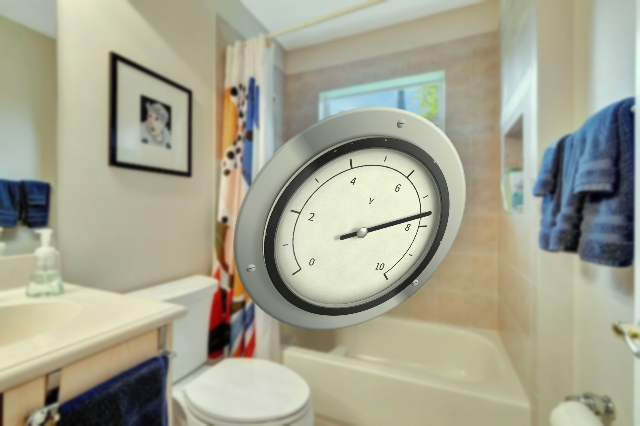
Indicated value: 7.5 V
